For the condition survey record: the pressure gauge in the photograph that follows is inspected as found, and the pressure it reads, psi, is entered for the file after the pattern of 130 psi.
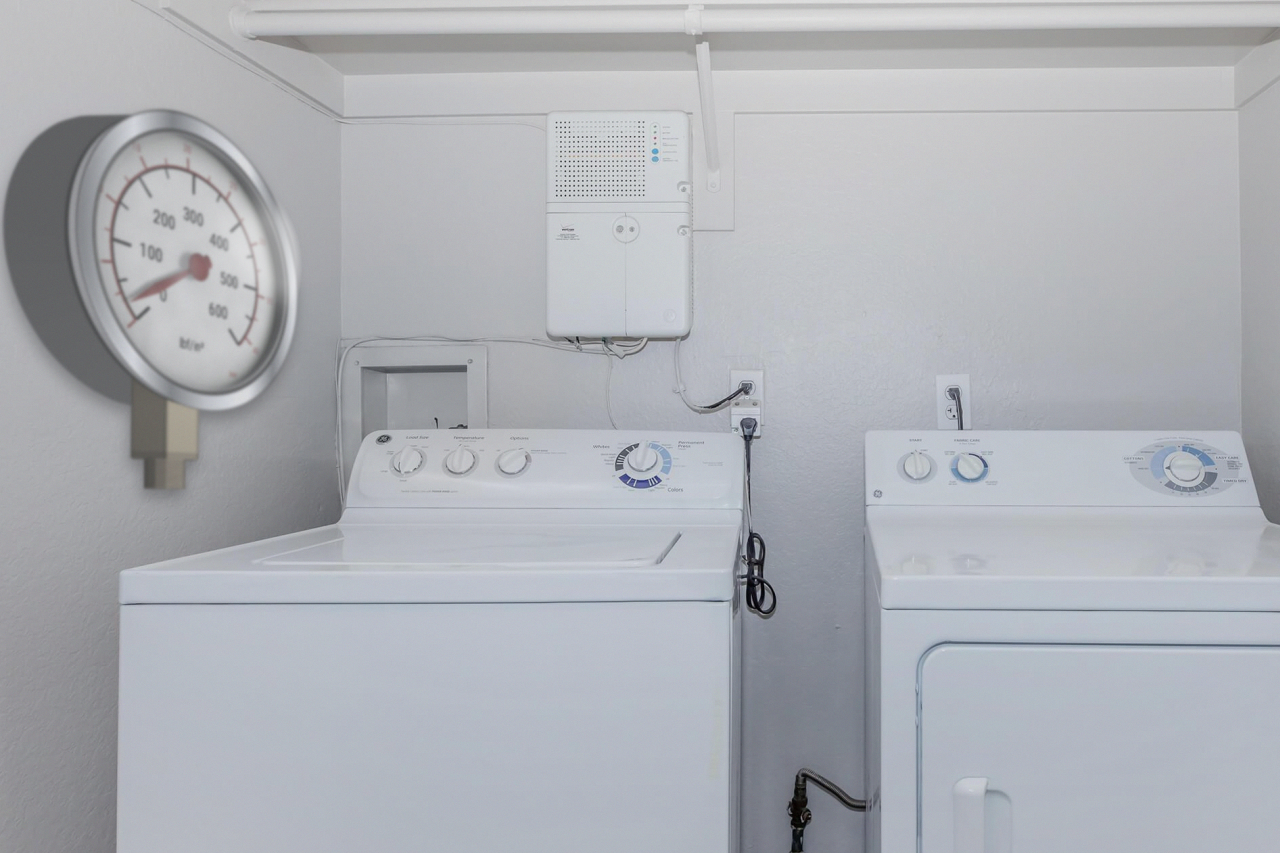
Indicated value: 25 psi
